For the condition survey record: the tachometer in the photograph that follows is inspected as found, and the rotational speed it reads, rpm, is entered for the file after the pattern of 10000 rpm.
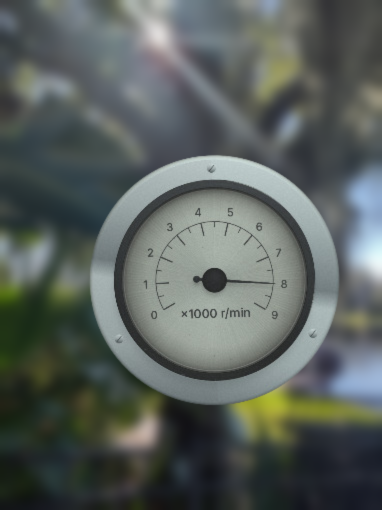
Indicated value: 8000 rpm
